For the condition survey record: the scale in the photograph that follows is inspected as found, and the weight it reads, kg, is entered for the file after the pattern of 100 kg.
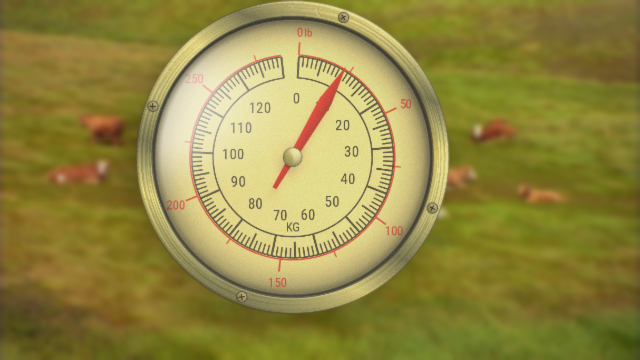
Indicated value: 10 kg
